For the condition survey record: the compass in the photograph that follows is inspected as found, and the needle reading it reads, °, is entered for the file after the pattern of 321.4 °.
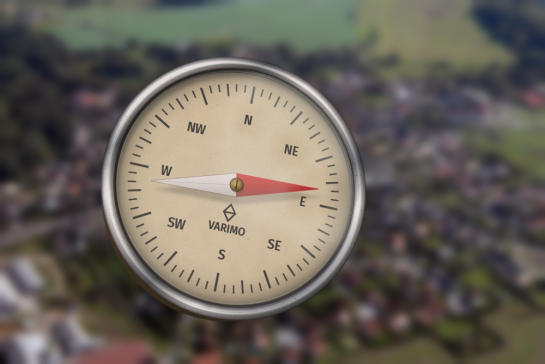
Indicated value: 80 °
